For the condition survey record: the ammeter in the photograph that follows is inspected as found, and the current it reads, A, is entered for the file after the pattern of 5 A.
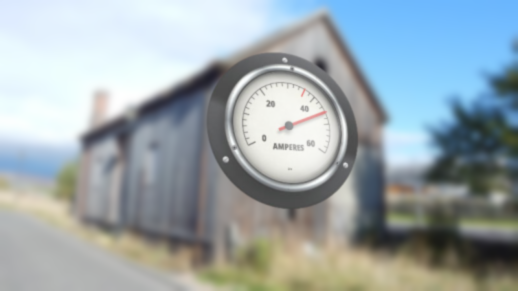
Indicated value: 46 A
